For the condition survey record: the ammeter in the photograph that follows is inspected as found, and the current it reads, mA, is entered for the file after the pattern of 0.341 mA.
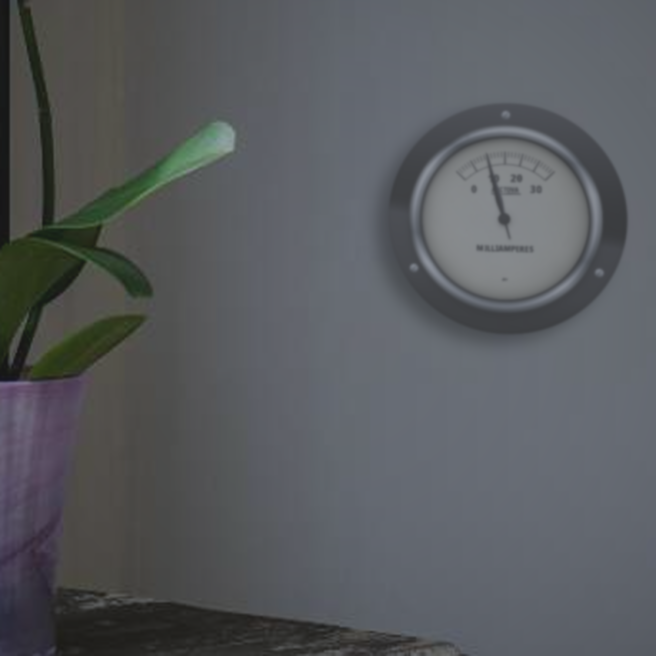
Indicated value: 10 mA
